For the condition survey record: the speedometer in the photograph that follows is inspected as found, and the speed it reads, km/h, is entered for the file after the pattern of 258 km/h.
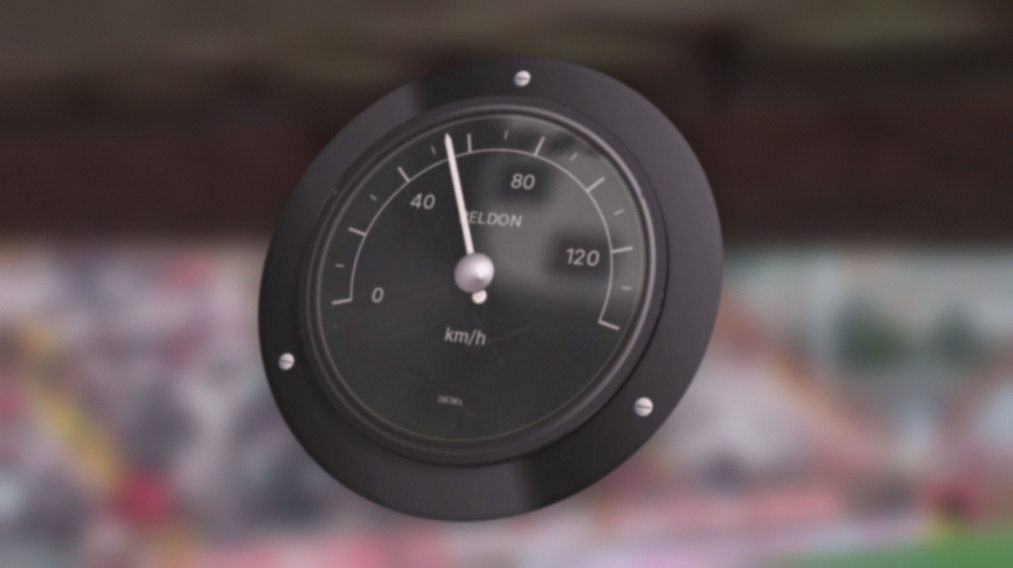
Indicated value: 55 km/h
